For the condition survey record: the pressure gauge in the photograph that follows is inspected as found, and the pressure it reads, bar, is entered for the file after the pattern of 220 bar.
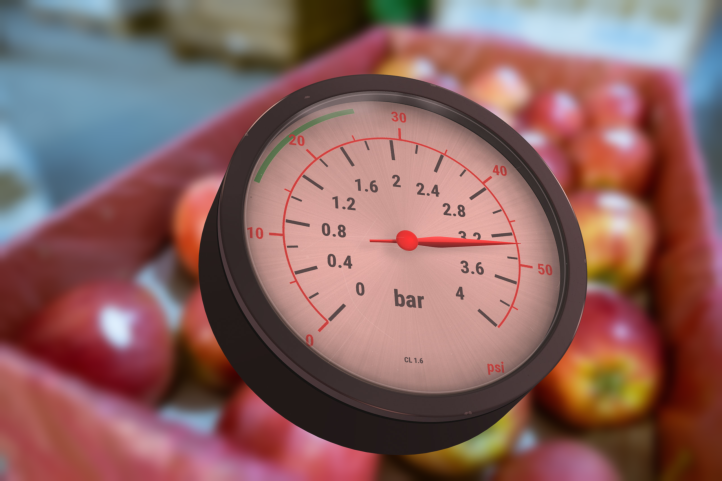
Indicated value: 3.3 bar
